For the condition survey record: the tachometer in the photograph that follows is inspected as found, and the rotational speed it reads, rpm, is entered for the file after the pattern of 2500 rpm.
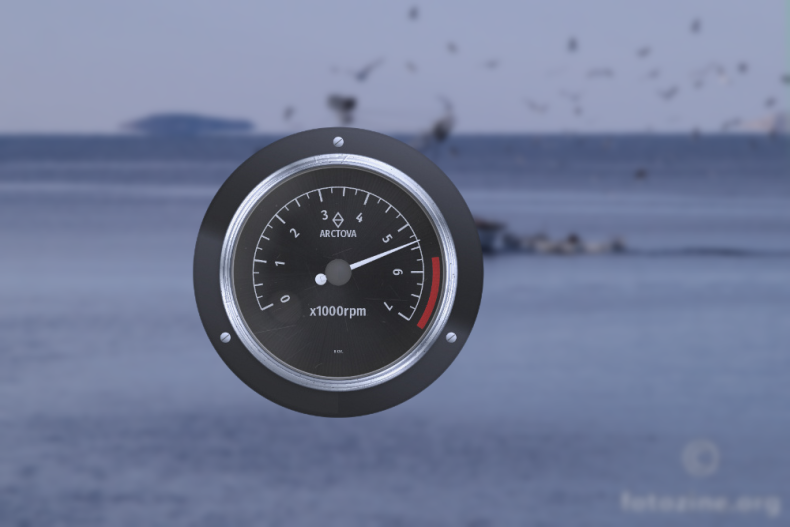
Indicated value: 5375 rpm
